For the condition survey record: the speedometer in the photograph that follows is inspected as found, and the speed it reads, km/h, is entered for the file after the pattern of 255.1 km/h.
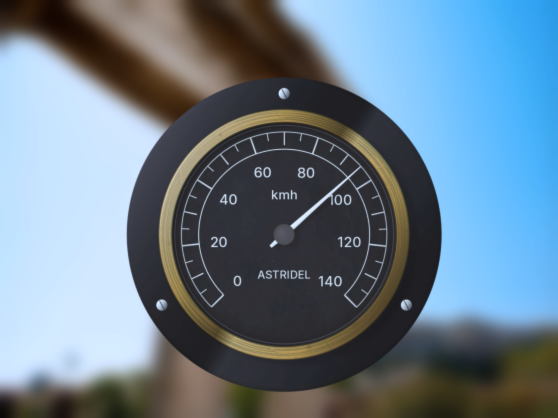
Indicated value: 95 km/h
